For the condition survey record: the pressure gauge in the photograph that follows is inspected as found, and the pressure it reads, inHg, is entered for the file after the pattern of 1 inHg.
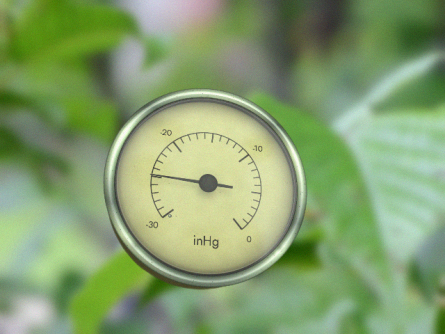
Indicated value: -25 inHg
